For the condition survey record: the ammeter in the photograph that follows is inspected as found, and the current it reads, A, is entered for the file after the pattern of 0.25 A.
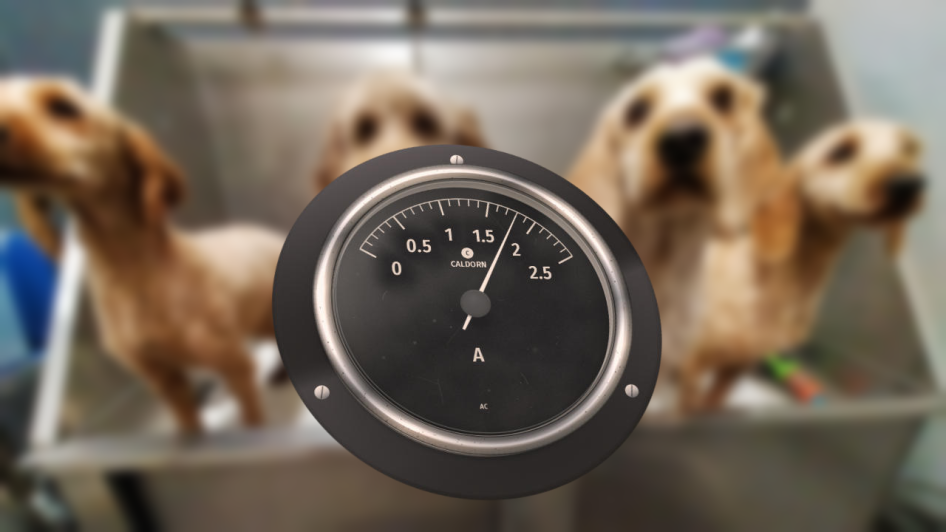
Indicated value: 1.8 A
